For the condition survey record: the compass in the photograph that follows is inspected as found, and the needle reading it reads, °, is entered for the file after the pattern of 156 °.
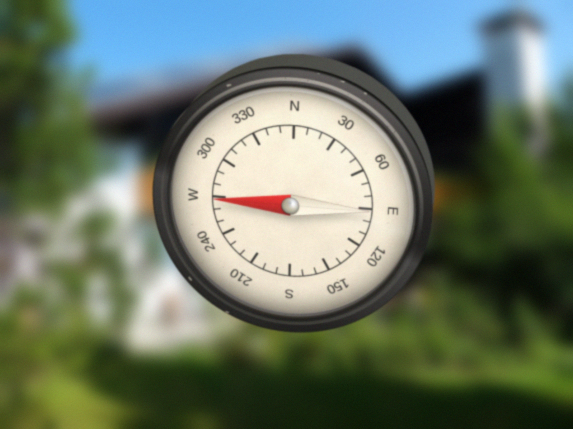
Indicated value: 270 °
